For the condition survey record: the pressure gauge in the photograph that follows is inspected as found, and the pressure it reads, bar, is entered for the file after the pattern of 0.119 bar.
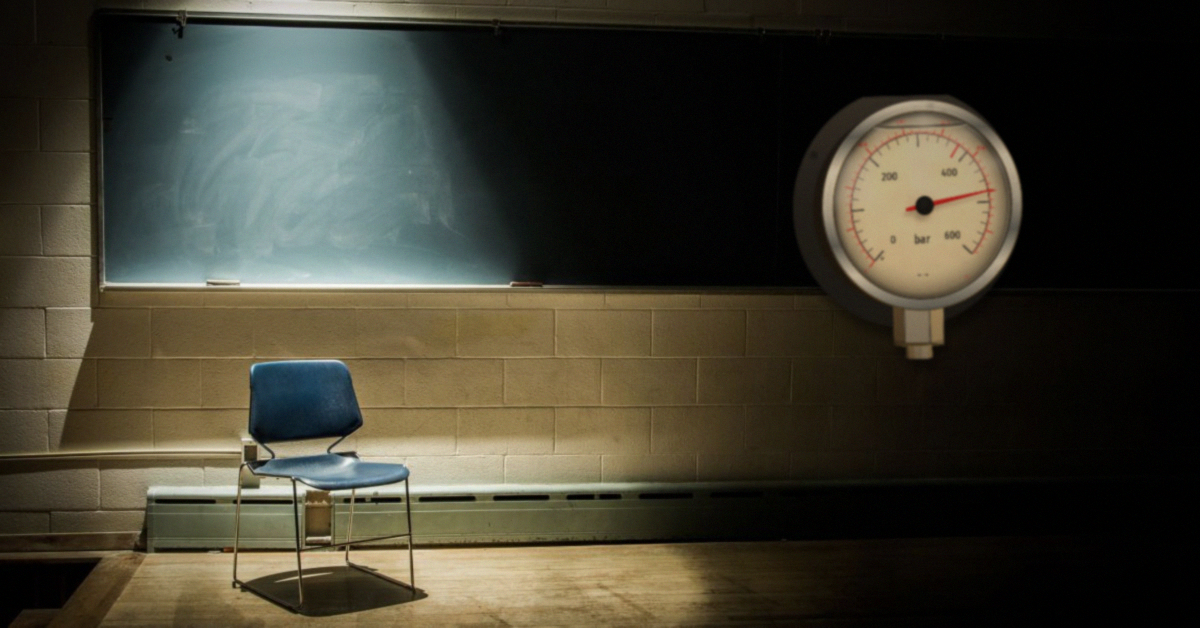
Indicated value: 480 bar
